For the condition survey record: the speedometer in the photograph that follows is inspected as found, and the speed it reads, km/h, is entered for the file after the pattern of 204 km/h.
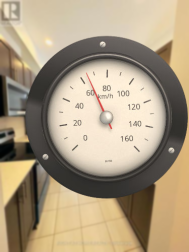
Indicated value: 65 km/h
